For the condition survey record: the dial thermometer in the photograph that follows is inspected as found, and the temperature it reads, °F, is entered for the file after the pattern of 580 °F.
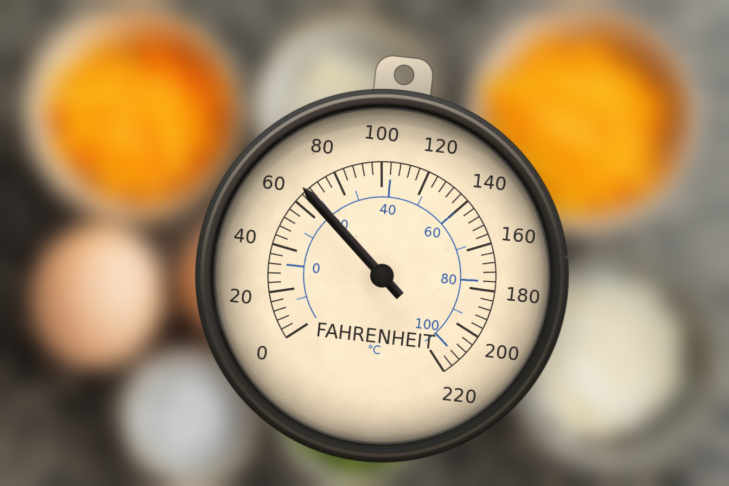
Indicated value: 66 °F
